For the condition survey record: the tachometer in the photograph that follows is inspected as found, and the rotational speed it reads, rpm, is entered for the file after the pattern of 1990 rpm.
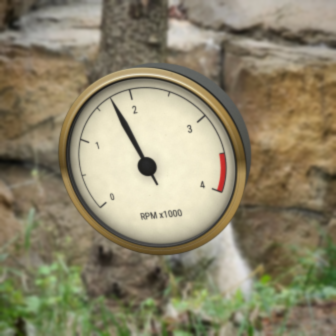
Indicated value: 1750 rpm
